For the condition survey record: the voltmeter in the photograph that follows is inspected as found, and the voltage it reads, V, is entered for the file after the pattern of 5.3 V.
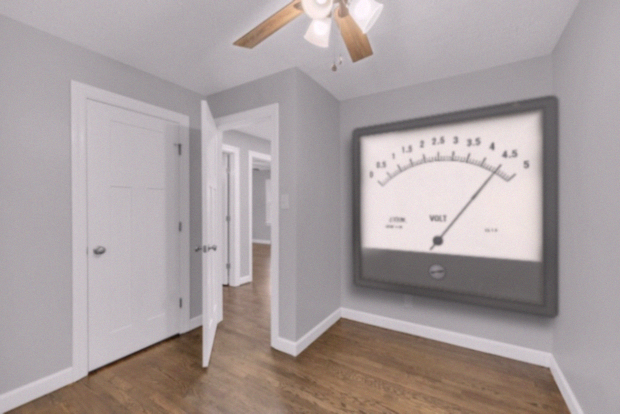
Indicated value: 4.5 V
